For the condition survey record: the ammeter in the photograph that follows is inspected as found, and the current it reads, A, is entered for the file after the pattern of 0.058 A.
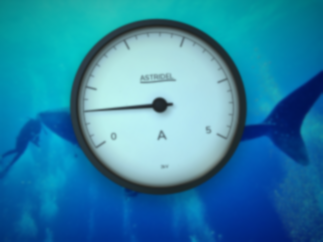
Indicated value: 0.6 A
